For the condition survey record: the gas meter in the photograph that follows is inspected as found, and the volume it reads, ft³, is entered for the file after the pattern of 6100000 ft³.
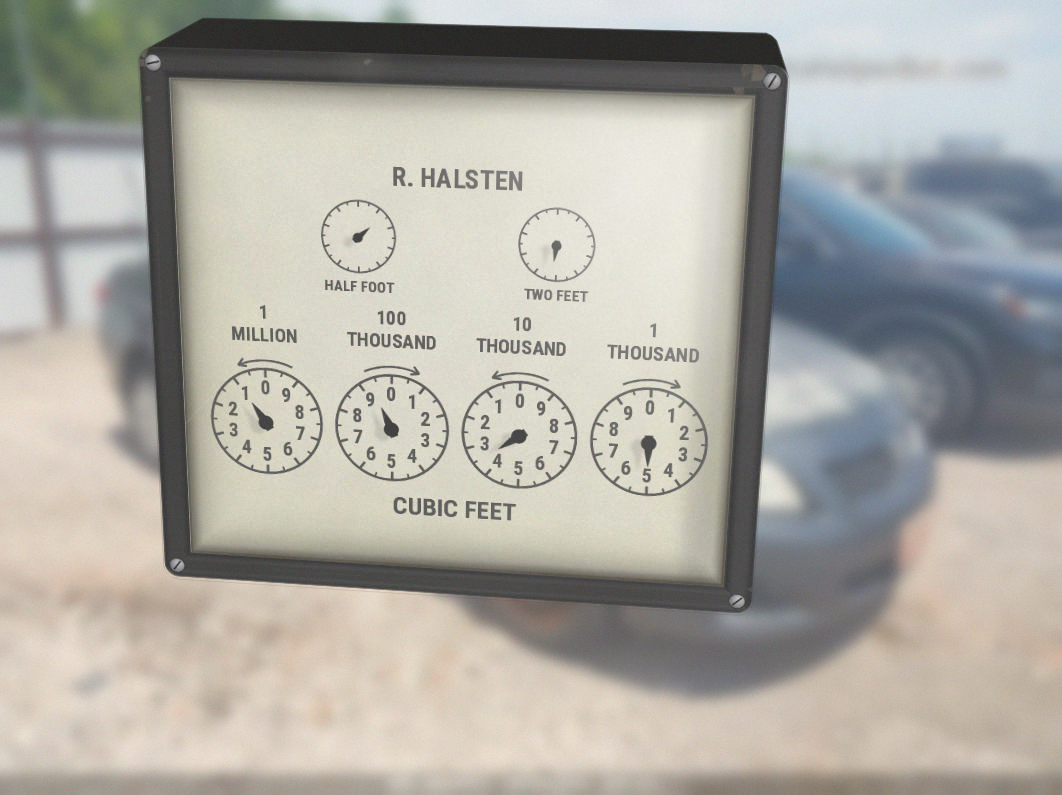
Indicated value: 93500 ft³
